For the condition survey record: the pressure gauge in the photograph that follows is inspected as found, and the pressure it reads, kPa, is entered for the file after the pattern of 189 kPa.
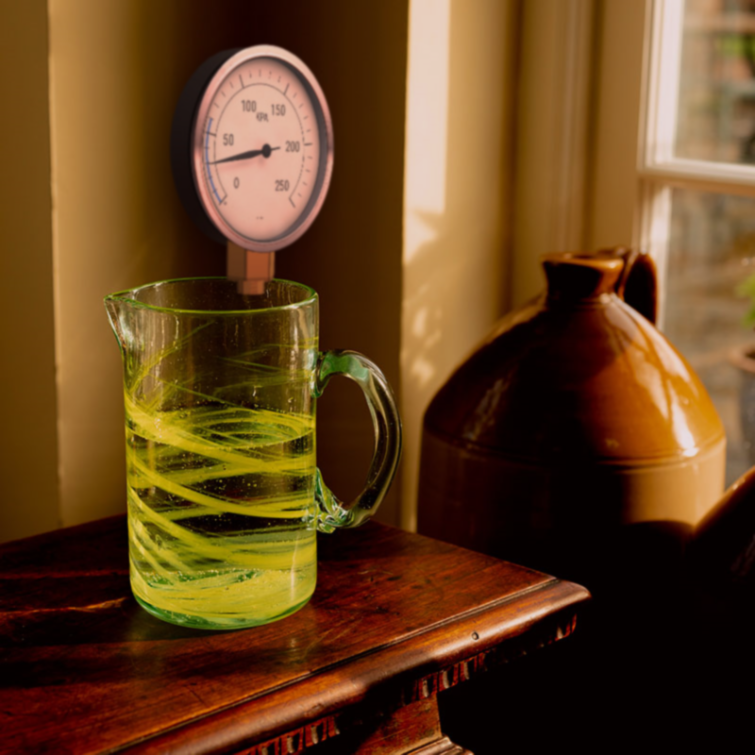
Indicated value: 30 kPa
